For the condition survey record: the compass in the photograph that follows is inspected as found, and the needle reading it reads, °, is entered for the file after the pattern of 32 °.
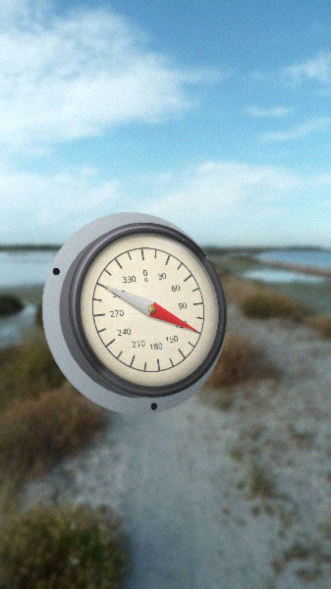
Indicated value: 120 °
